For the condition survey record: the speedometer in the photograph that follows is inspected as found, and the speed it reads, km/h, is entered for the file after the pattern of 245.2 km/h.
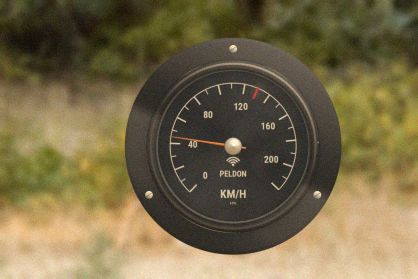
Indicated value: 45 km/h
